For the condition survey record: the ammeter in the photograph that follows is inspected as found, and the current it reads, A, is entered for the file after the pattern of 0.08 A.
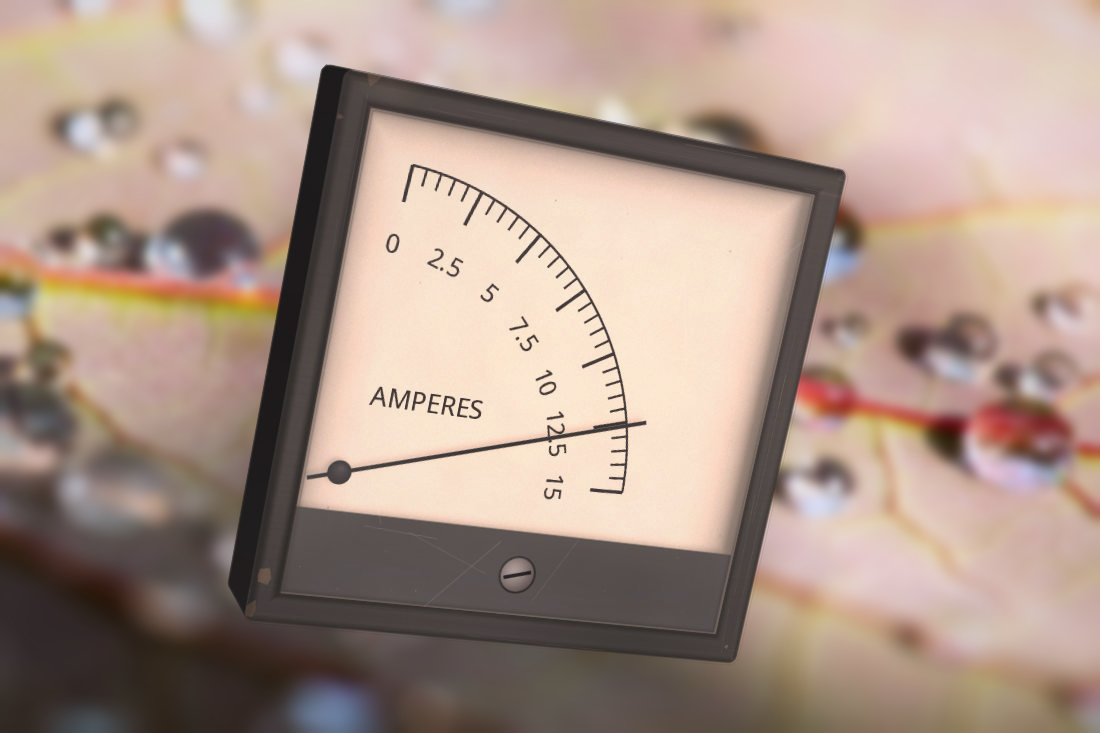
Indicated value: 12.5 A
